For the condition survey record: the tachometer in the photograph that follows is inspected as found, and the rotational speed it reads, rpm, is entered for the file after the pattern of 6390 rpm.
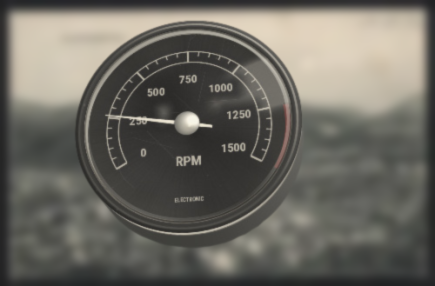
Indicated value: 250 rpm
